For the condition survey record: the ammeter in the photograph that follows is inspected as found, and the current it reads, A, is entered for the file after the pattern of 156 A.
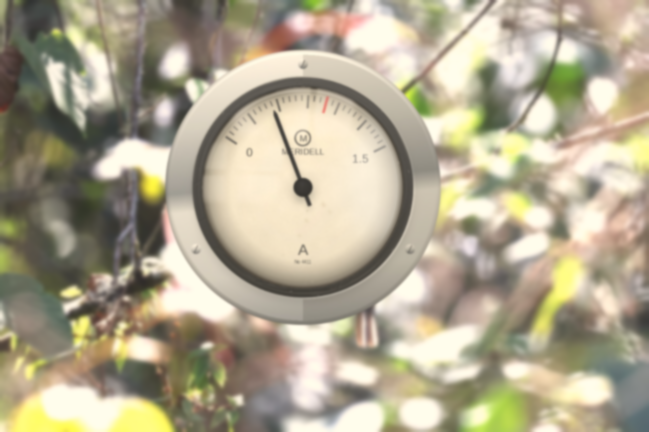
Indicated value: 0.45 A
